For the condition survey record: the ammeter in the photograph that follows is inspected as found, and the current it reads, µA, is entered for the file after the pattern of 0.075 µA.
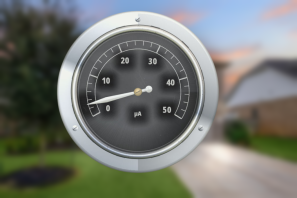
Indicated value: 3 µA
